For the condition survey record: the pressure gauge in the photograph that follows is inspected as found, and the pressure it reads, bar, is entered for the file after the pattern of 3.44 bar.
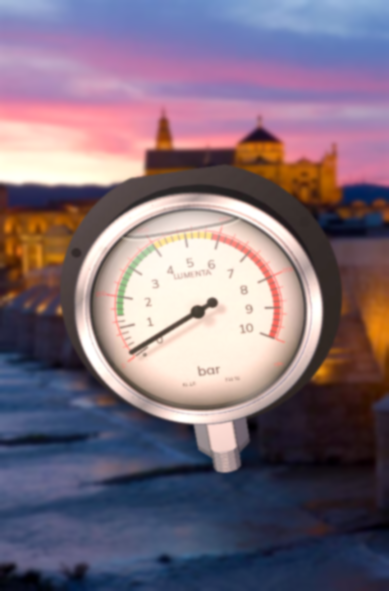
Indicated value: 0.2 bar
